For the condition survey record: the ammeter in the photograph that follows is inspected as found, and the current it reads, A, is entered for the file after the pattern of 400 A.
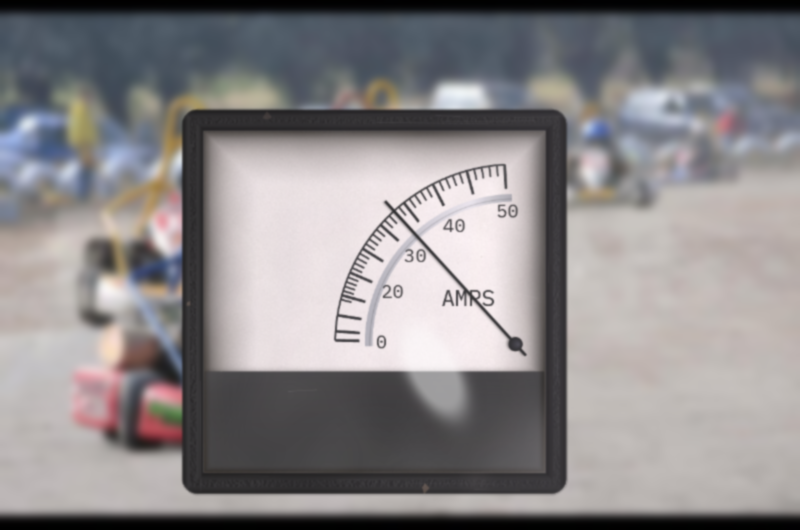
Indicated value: 33 A
